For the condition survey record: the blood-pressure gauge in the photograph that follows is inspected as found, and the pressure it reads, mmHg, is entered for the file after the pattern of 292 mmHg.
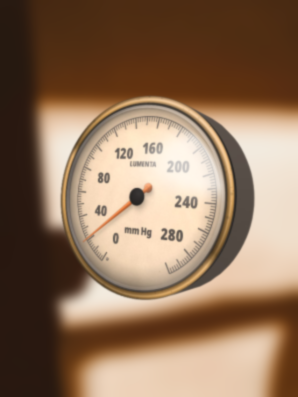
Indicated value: 20 mmHg
